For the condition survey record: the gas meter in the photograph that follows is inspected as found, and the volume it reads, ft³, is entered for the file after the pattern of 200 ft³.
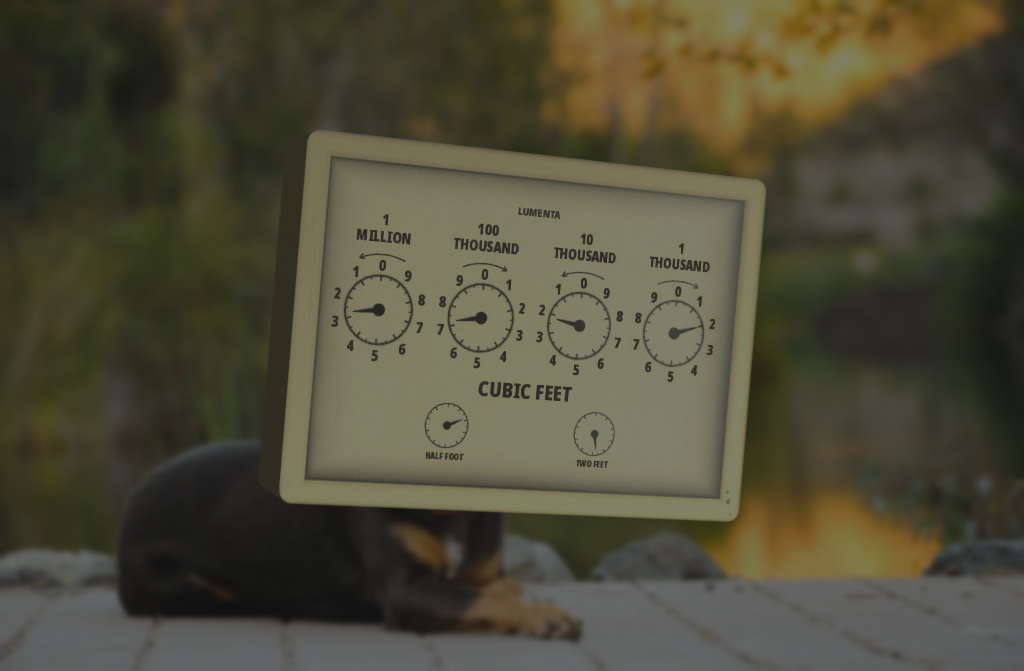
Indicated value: 272200 ft³
